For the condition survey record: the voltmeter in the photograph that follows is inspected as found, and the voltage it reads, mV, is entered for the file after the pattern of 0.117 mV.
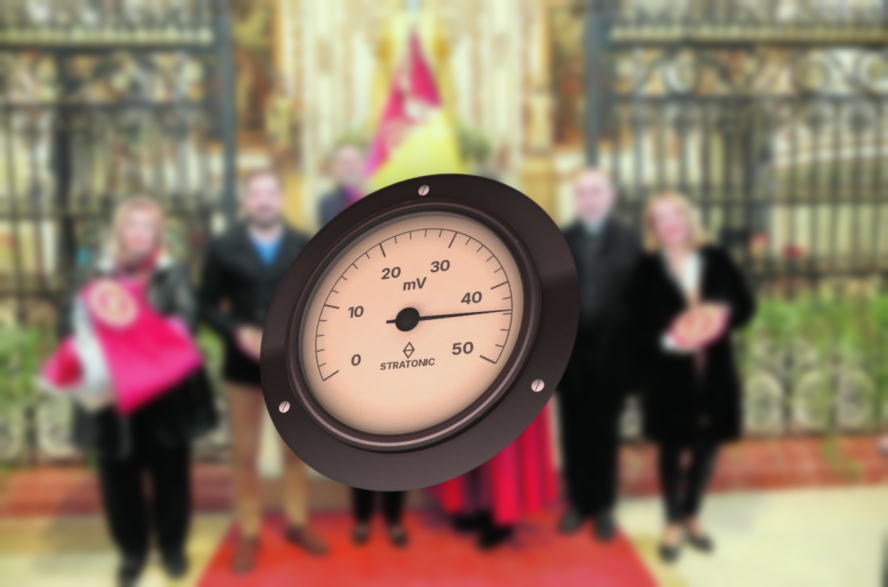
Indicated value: 44 mV
